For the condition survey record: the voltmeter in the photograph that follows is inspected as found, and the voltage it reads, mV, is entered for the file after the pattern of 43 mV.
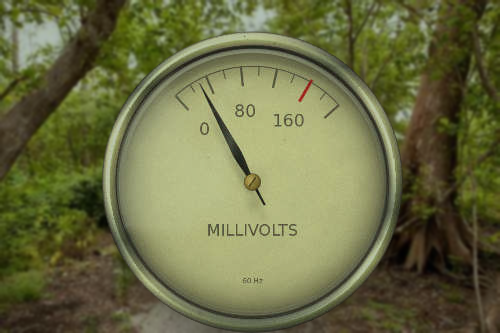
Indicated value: 30 mV
